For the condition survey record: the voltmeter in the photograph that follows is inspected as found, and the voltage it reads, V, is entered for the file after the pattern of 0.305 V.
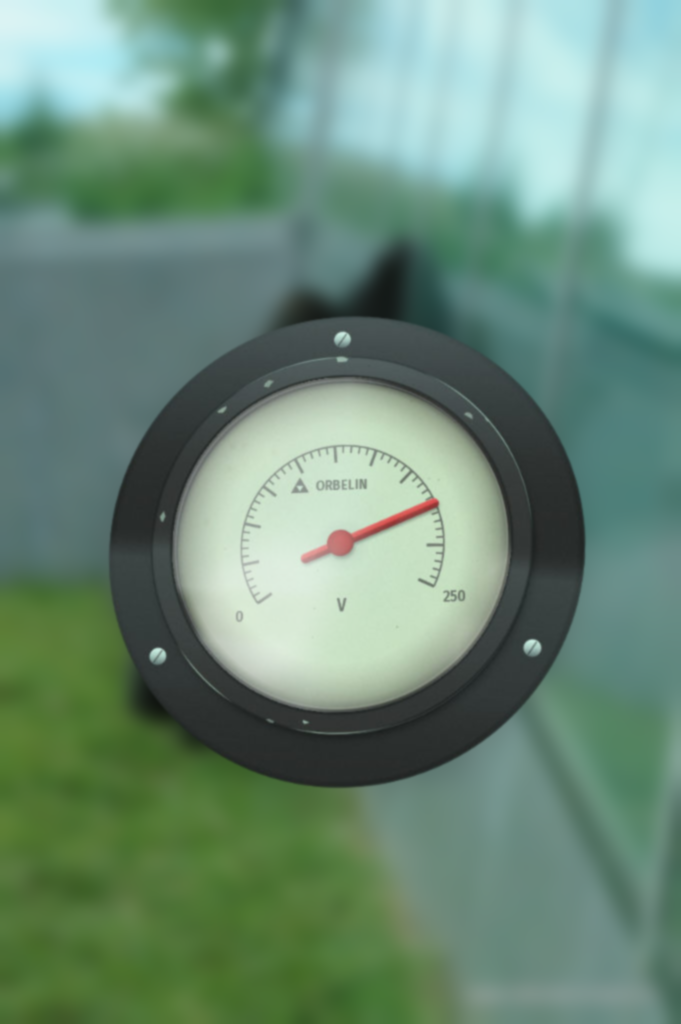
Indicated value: 200 V
